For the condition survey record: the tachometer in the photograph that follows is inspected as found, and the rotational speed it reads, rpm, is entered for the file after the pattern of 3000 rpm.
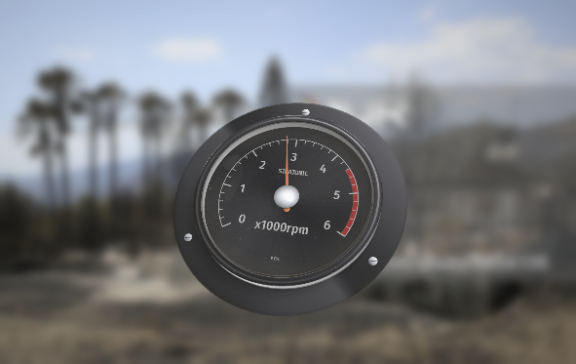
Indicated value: 2800 rpm
